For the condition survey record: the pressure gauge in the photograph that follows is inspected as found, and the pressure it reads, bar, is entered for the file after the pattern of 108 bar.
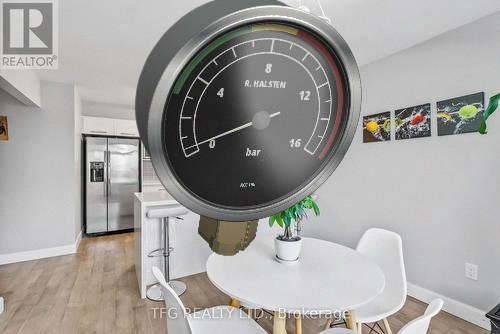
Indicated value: 0.5 bar
